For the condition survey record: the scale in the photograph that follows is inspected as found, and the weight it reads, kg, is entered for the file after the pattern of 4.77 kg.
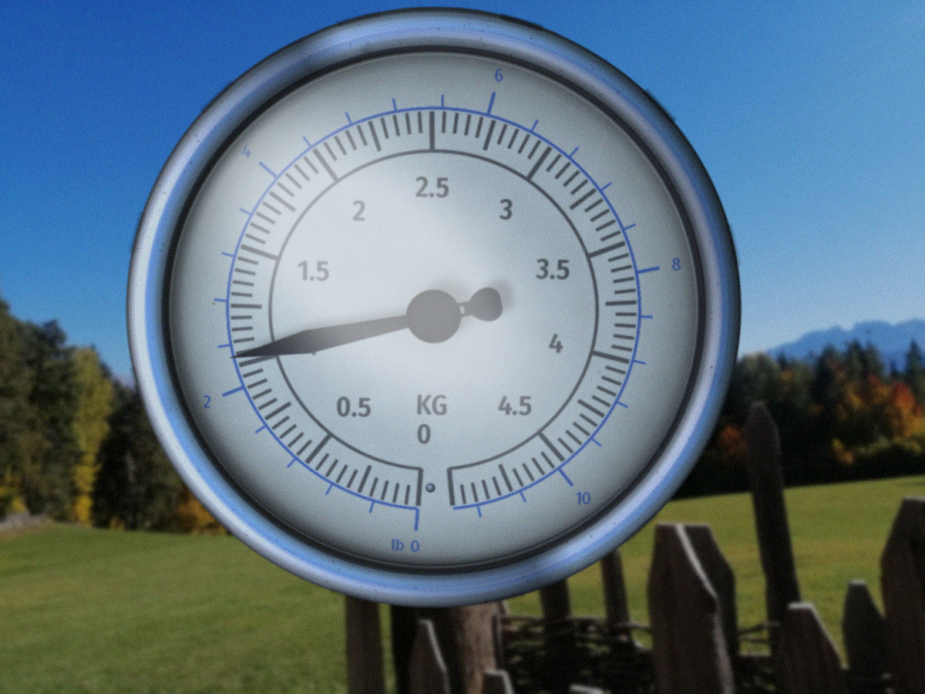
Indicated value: 1.05 kg
